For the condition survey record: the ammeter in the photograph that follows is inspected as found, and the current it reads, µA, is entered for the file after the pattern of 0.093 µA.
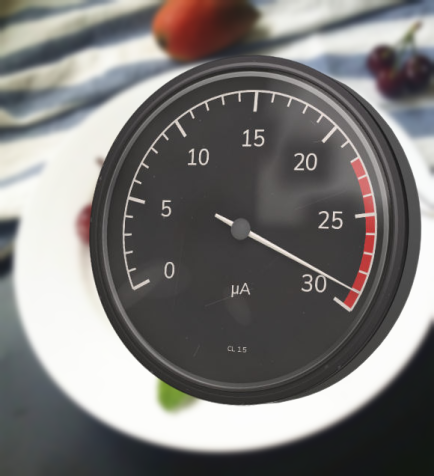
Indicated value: 29 µA
